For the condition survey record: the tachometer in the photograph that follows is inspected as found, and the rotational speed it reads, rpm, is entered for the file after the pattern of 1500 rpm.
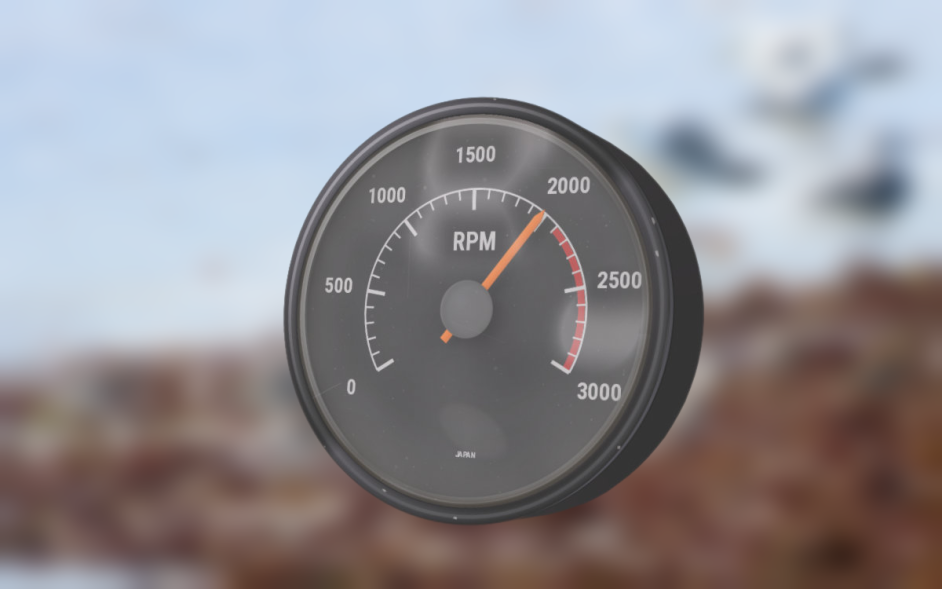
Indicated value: 2000 rpm
